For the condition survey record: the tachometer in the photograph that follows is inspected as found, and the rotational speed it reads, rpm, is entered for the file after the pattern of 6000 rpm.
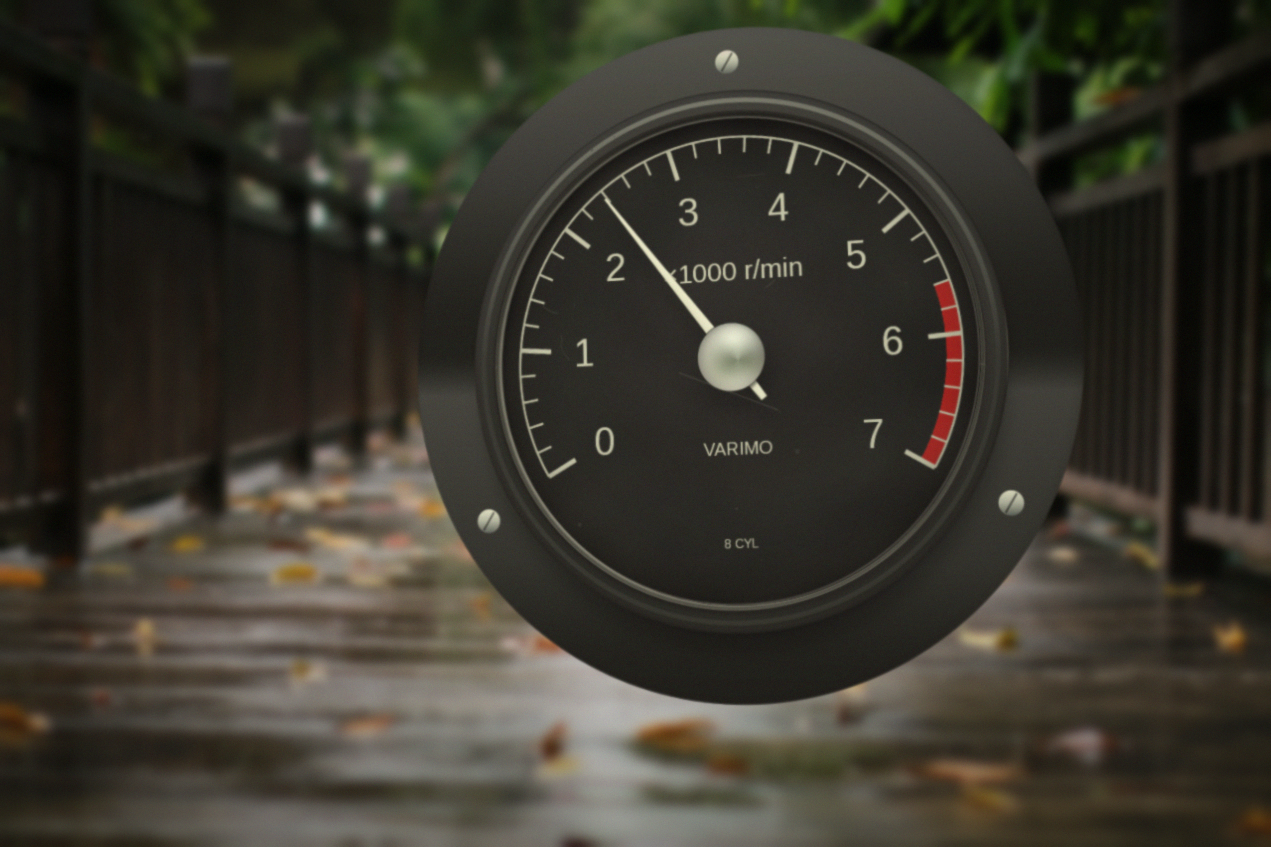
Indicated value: 2400 rpm
